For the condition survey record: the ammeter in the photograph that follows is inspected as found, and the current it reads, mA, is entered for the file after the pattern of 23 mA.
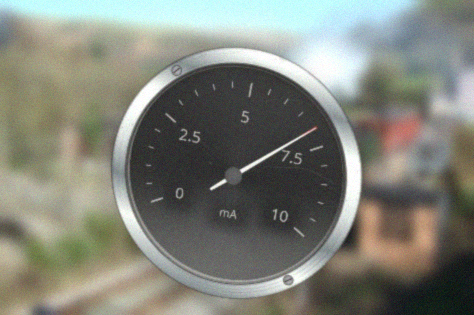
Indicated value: 7 mA
